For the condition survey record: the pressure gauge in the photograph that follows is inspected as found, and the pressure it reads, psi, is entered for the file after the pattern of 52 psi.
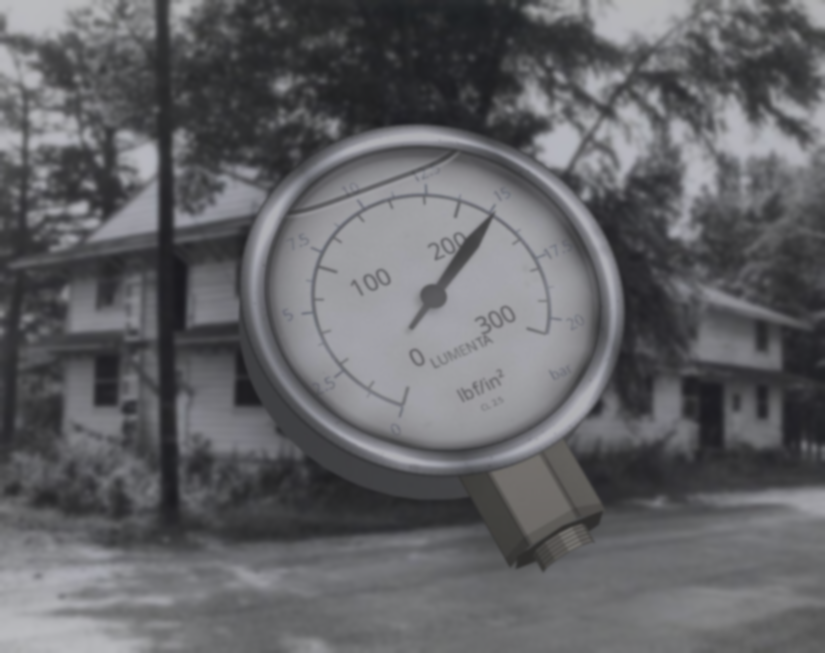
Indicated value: 220 psi
